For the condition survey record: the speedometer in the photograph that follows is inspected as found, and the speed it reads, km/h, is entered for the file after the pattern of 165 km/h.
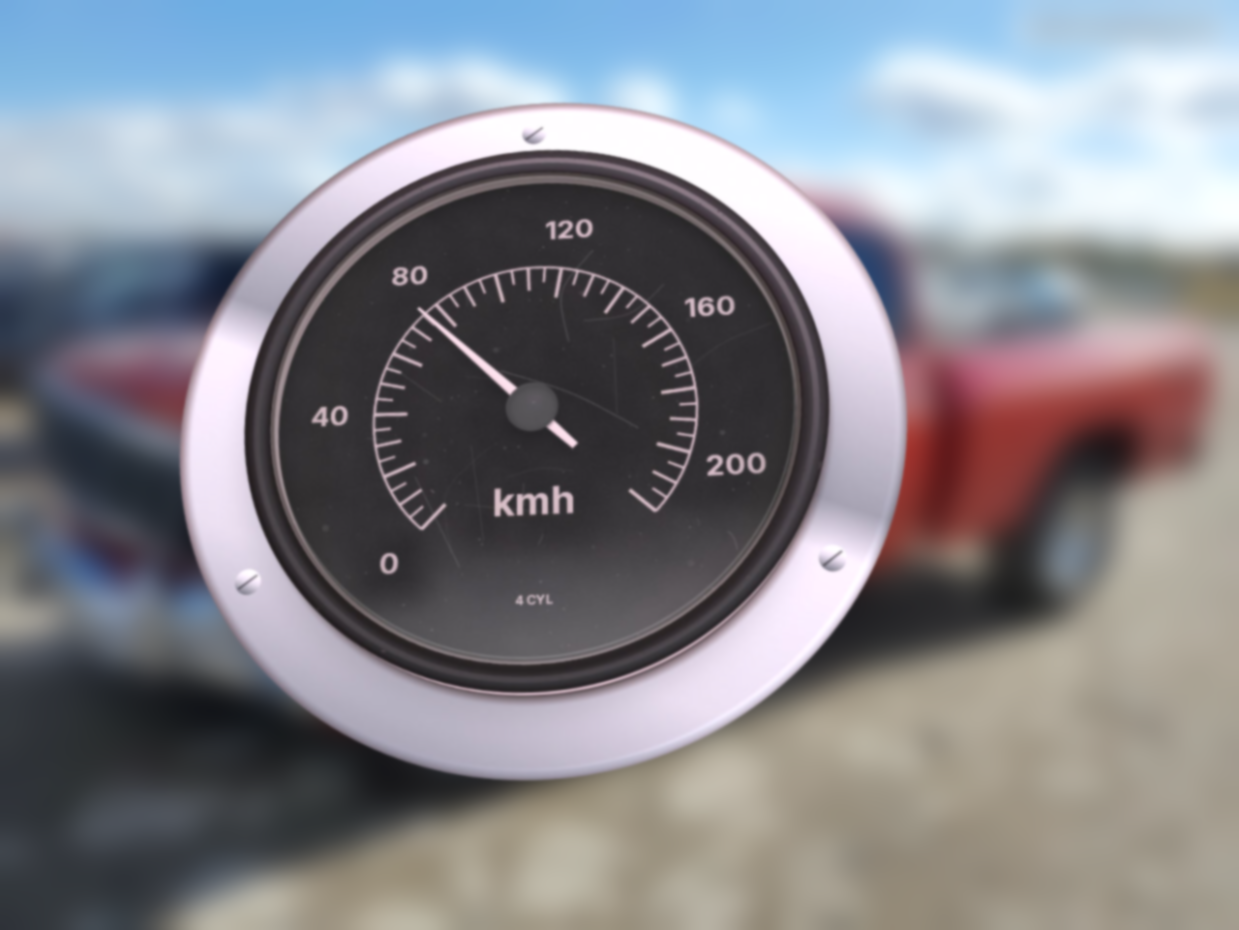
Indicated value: 75 km/h
